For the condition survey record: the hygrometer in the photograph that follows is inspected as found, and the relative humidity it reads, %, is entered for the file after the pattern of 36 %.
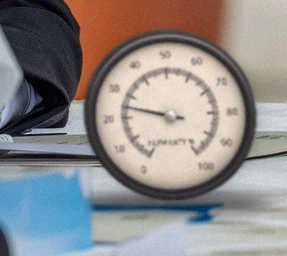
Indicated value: 25 %
